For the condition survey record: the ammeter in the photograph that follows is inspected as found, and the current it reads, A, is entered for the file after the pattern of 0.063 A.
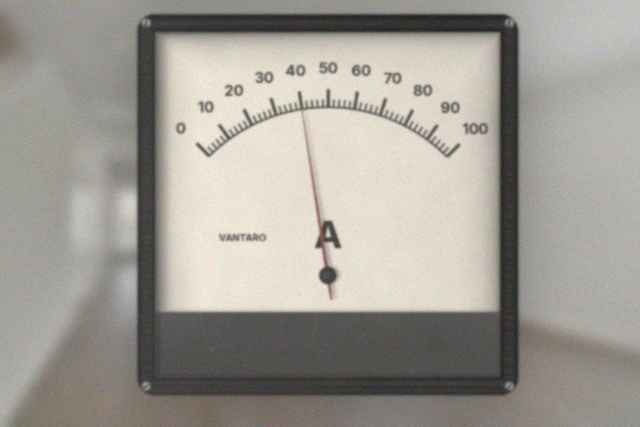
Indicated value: 40 A
